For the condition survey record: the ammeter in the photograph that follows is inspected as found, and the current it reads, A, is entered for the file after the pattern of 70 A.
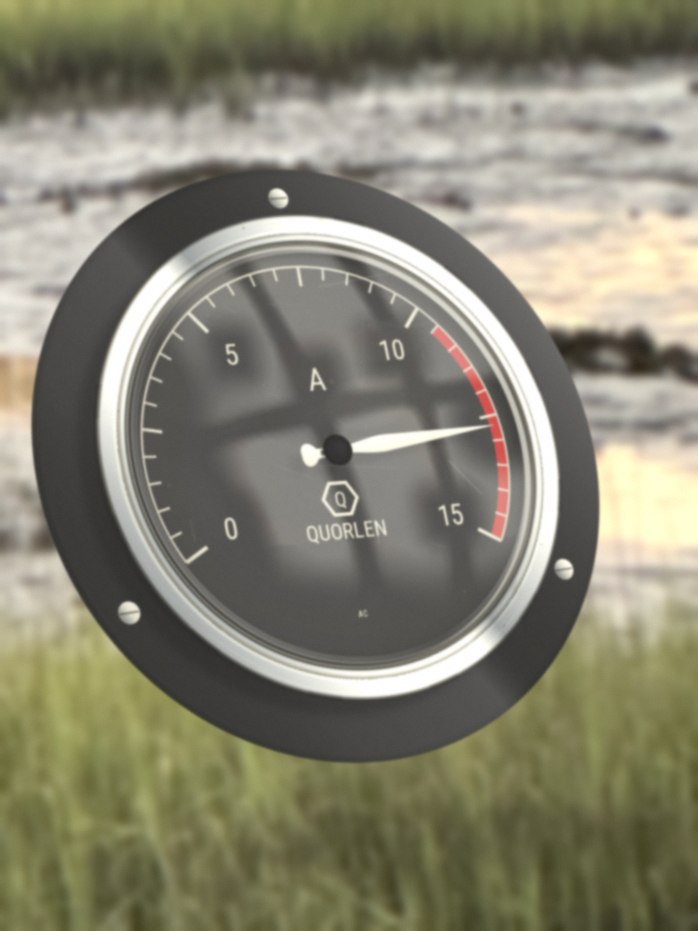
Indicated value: 12.75 A
